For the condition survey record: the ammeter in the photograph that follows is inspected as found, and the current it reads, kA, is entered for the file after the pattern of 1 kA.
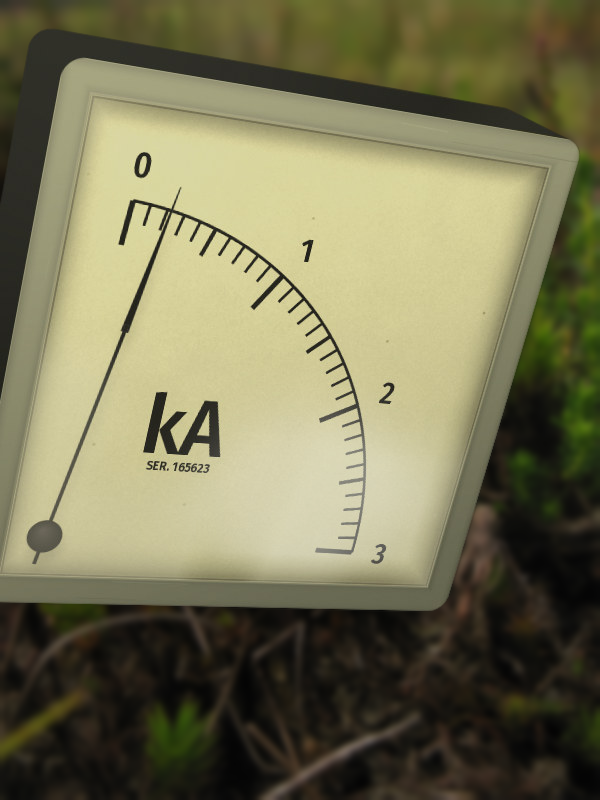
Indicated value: 0.2 kA
